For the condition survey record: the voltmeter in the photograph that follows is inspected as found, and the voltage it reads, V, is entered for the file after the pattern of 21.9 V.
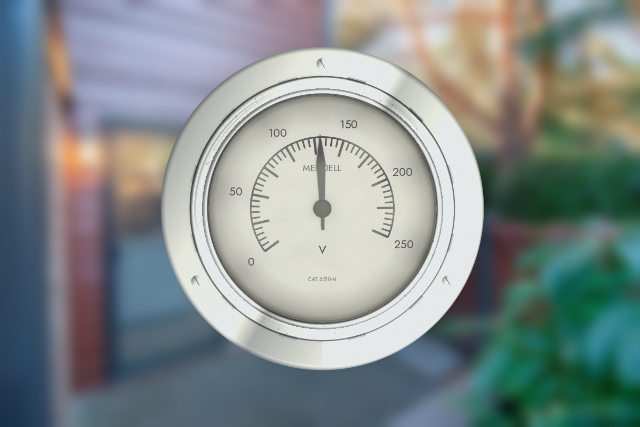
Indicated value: 130 V
